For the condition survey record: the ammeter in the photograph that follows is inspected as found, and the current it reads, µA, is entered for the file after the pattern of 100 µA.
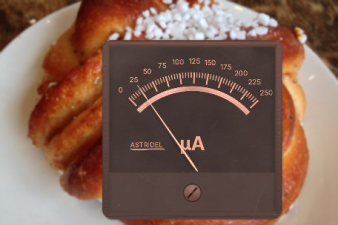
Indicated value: 25 µA
